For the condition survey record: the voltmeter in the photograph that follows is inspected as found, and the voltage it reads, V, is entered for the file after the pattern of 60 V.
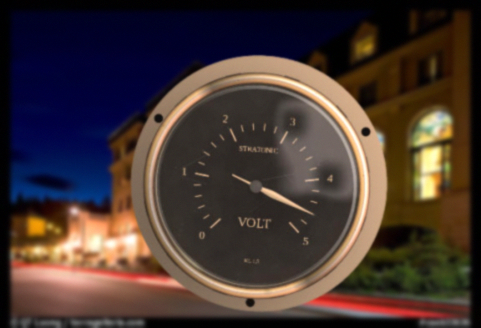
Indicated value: 4.6 V
